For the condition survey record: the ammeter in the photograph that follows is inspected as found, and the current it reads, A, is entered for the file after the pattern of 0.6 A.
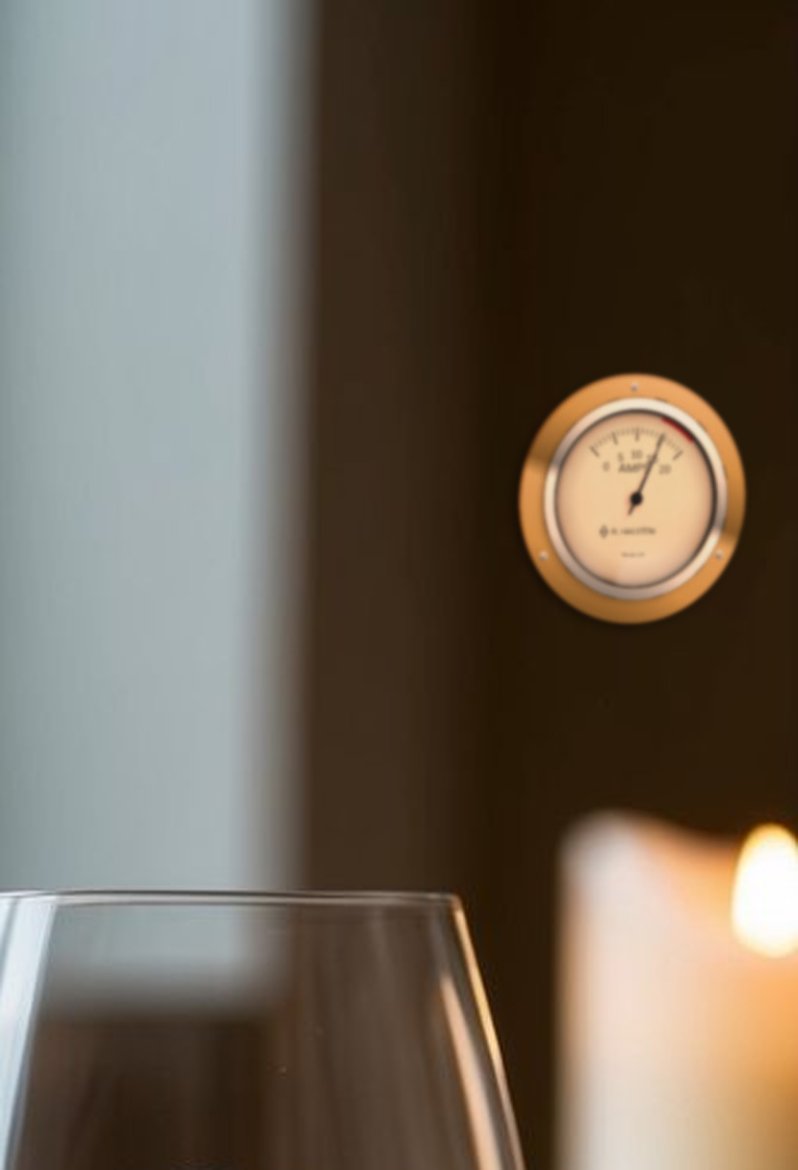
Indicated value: 15 A
